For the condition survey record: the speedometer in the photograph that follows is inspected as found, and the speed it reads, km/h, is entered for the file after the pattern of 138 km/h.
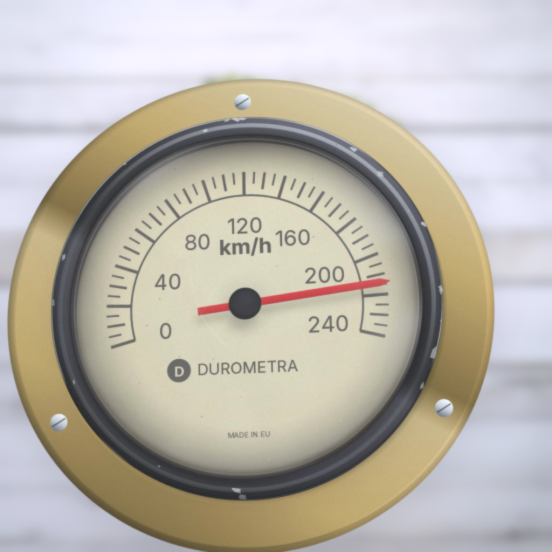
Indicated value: 215 km/h
